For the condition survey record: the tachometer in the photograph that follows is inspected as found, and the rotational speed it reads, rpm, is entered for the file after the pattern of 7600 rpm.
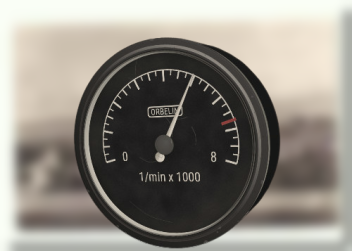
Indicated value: 5000 rpm
